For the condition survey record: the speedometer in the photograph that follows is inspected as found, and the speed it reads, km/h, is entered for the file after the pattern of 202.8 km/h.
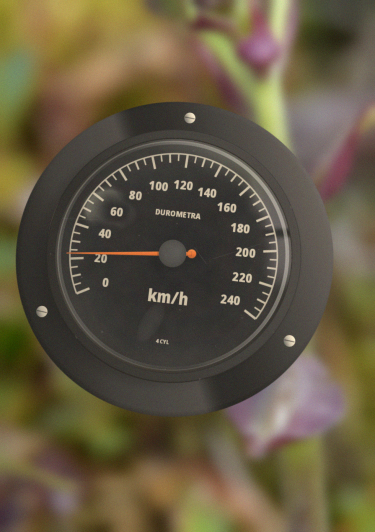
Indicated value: 22.5 km/h
